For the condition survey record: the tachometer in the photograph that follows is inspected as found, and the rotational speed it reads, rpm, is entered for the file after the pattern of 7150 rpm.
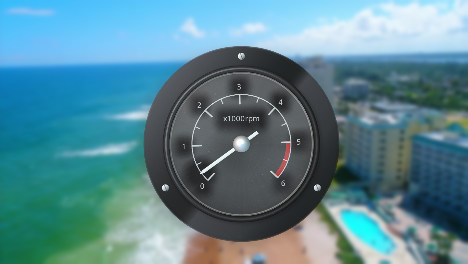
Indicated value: 250 rpm
